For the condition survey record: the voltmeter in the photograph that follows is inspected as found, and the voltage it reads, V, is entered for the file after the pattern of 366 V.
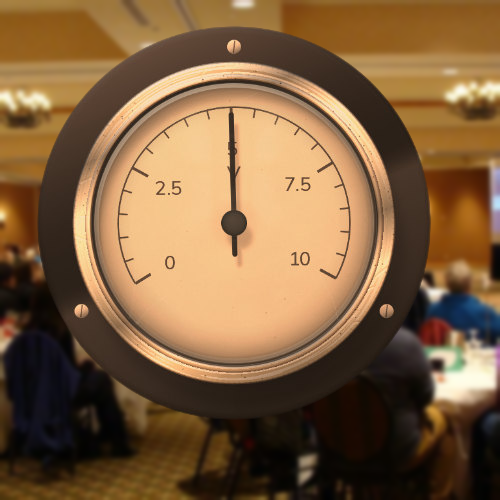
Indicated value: 5 V
